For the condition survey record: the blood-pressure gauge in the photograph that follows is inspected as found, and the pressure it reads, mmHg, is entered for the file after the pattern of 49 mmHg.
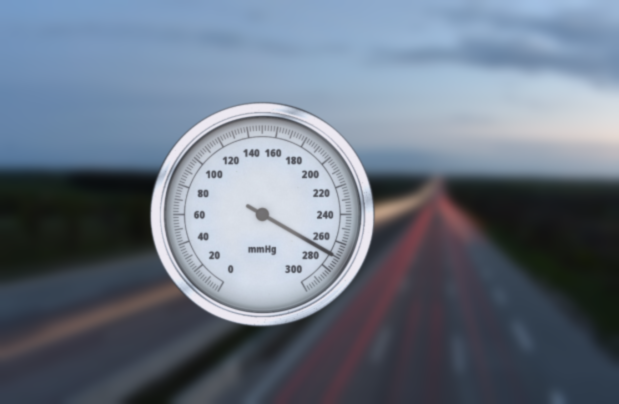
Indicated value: 270 mmHg
